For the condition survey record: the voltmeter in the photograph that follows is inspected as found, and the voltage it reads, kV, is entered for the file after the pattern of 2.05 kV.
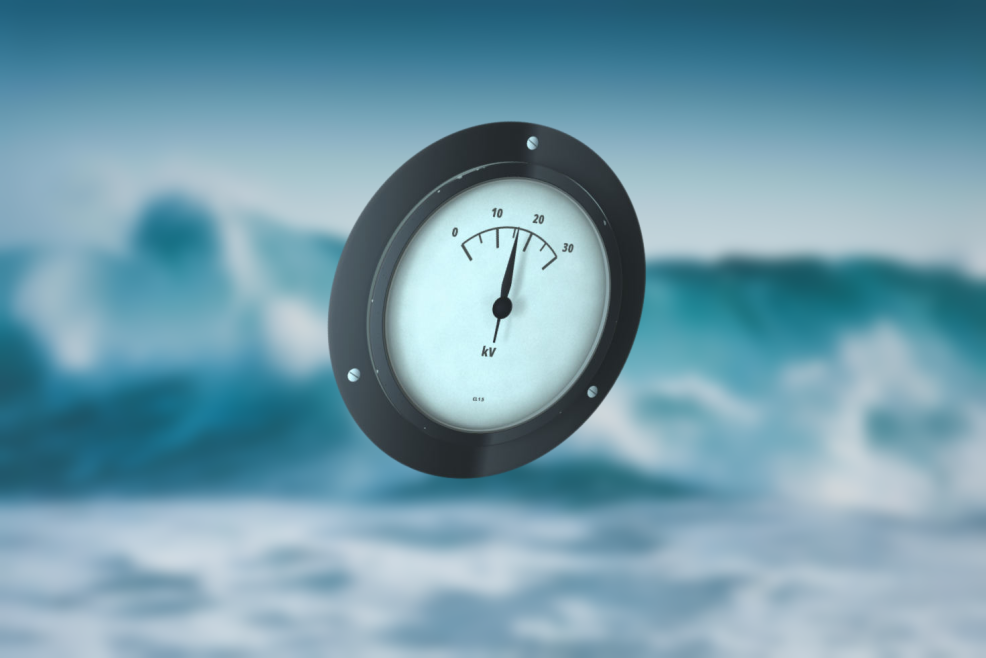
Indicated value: 15 kV
